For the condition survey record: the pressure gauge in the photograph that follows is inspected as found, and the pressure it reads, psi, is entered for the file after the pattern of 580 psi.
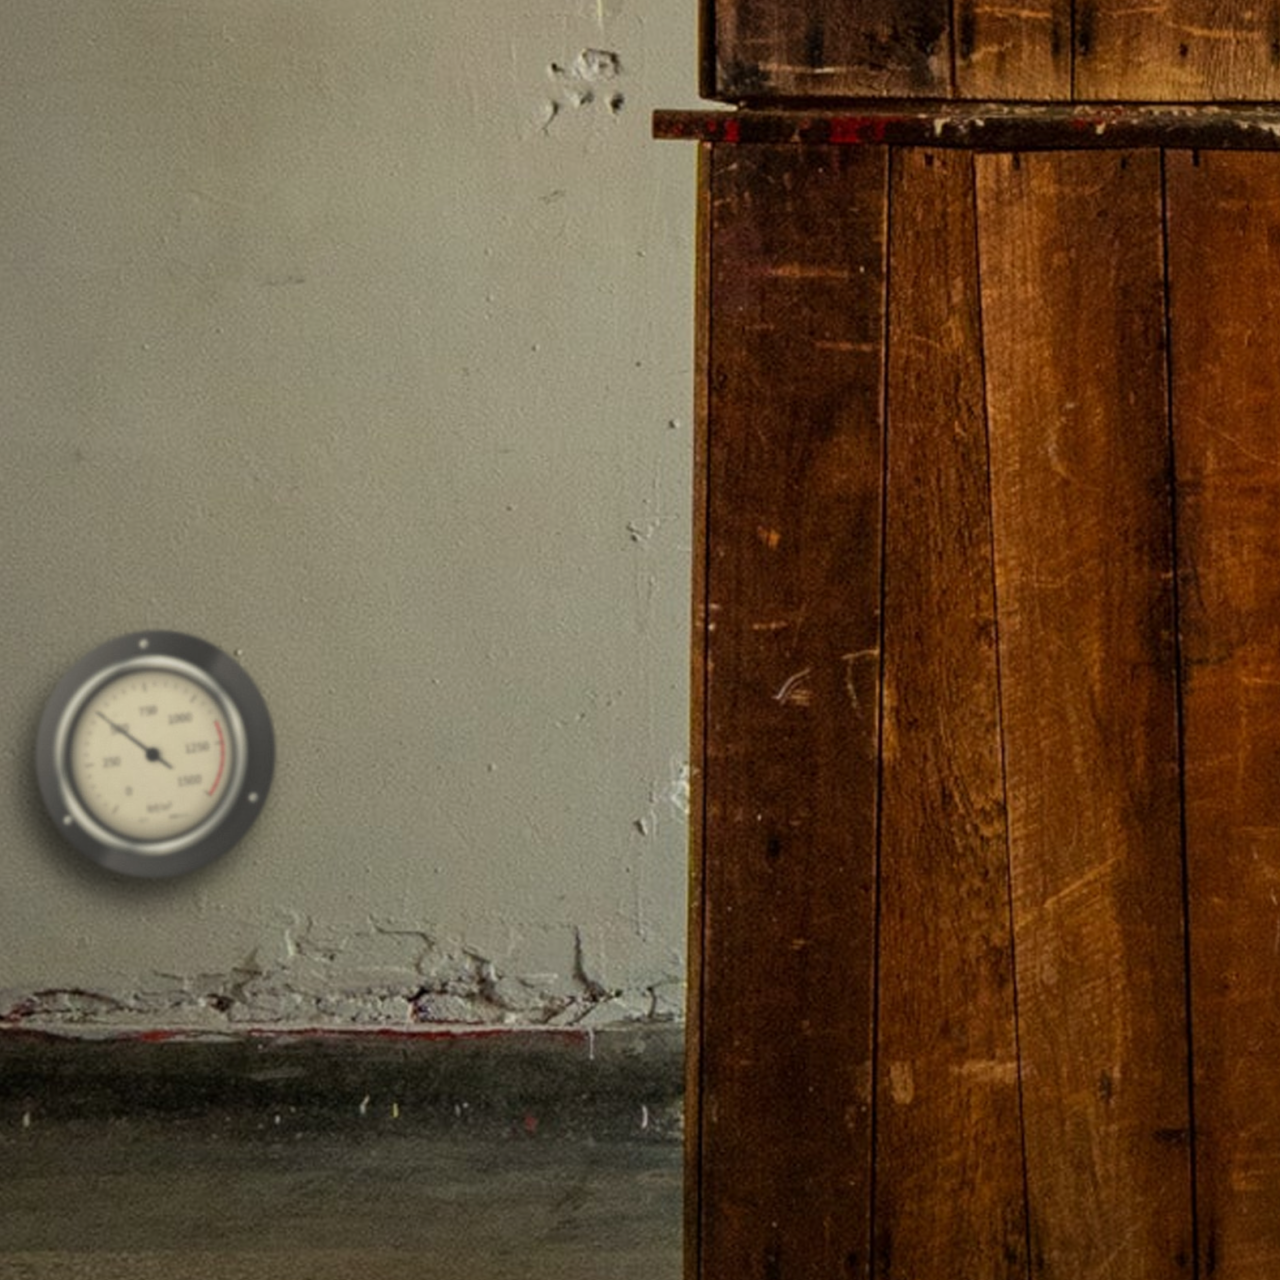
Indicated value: 500 psi
